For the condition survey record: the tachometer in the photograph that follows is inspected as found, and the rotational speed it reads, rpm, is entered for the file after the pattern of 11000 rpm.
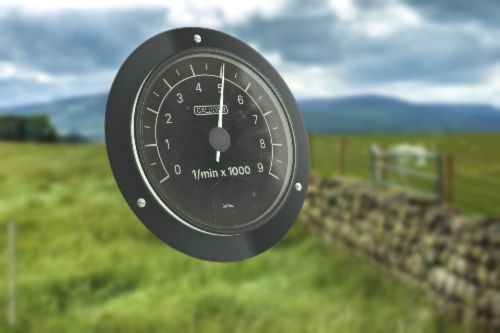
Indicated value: 5000 rpm
